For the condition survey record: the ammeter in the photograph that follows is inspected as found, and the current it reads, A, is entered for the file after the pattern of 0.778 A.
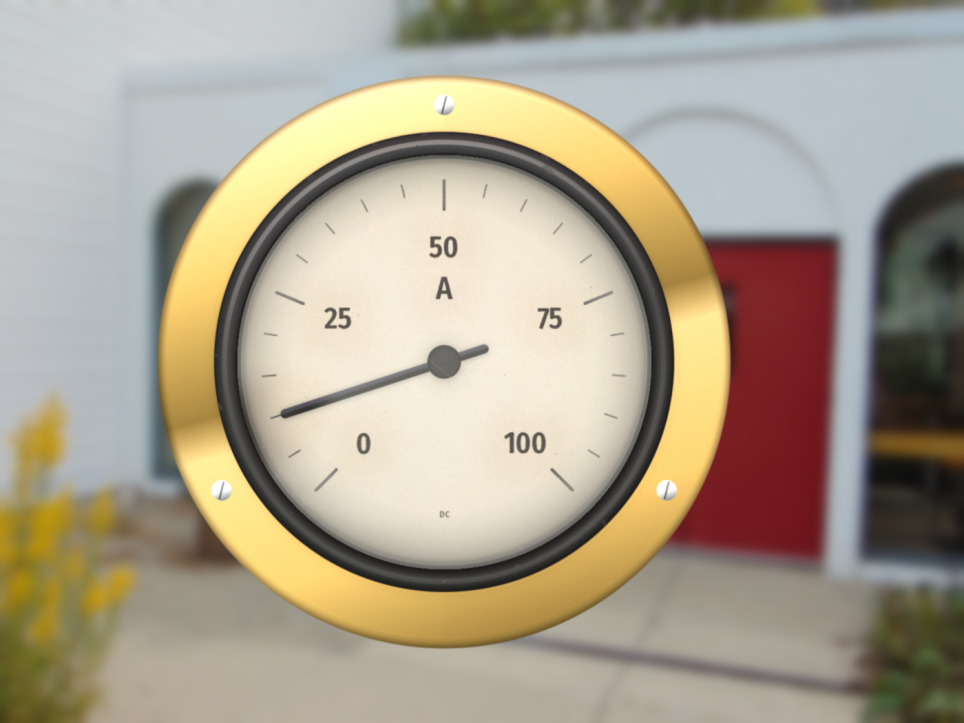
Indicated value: 10 A
